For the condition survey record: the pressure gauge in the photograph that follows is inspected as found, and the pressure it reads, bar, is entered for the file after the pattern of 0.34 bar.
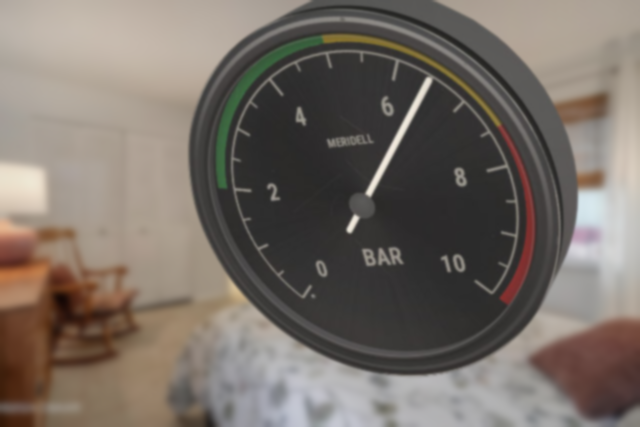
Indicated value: 6.5 bar
